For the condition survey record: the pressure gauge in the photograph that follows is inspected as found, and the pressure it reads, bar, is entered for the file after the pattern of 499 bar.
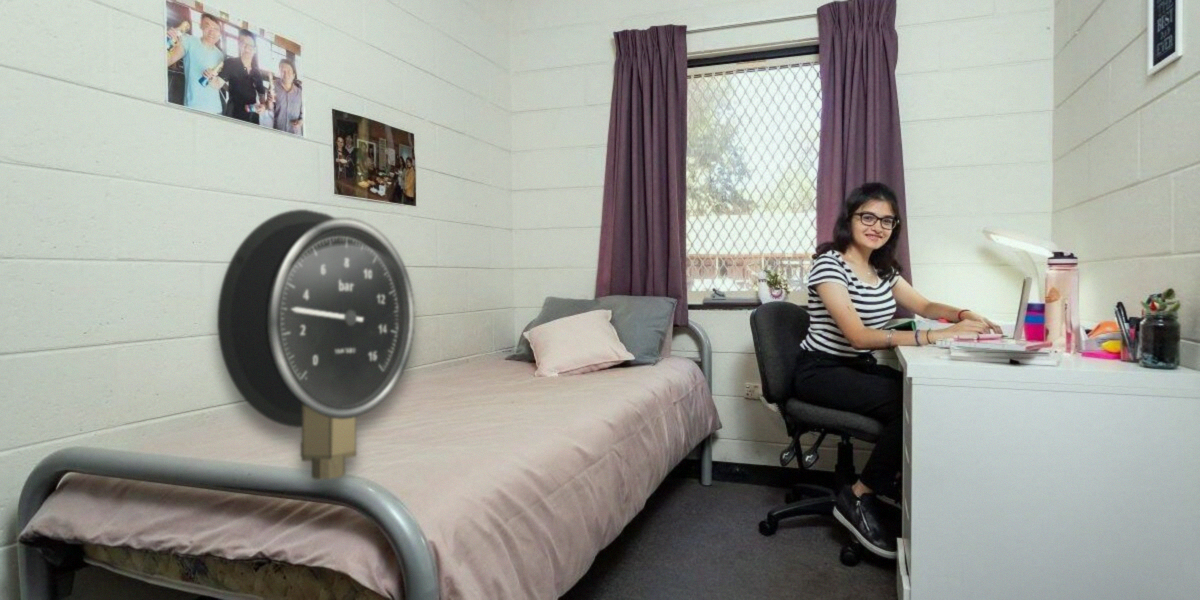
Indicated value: 3 bar
